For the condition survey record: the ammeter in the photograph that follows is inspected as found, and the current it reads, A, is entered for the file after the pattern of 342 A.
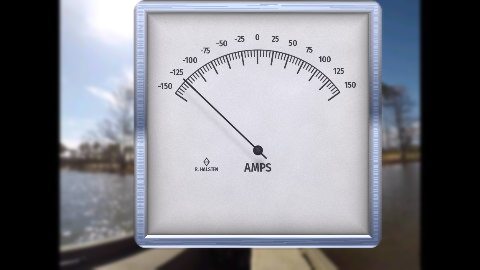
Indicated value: -125 A
